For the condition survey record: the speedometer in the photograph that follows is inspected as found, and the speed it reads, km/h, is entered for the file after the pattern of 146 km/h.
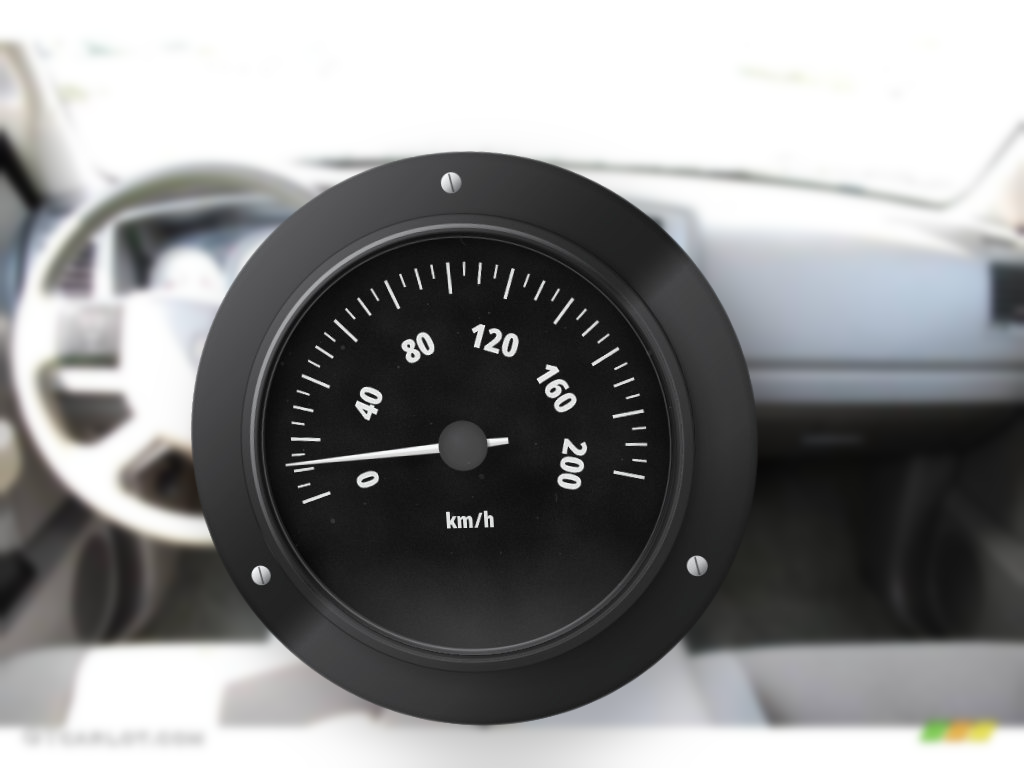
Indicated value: 12.5 km/h
